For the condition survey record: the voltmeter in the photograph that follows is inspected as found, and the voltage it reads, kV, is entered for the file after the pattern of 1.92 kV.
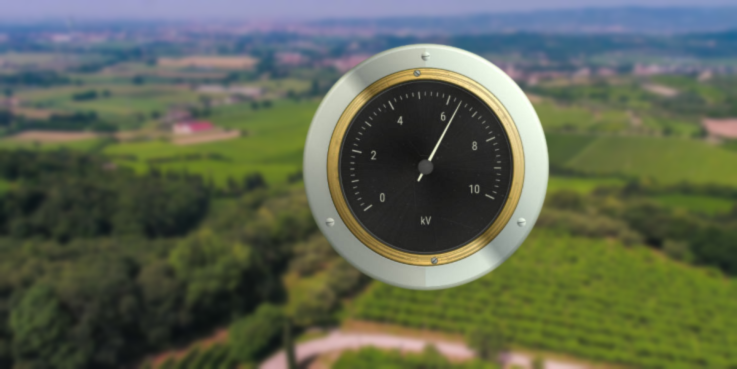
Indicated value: 6.4 kV
